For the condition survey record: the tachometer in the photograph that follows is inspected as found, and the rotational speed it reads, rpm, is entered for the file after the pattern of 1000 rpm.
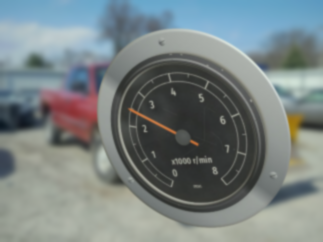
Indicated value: 2500 rpm
